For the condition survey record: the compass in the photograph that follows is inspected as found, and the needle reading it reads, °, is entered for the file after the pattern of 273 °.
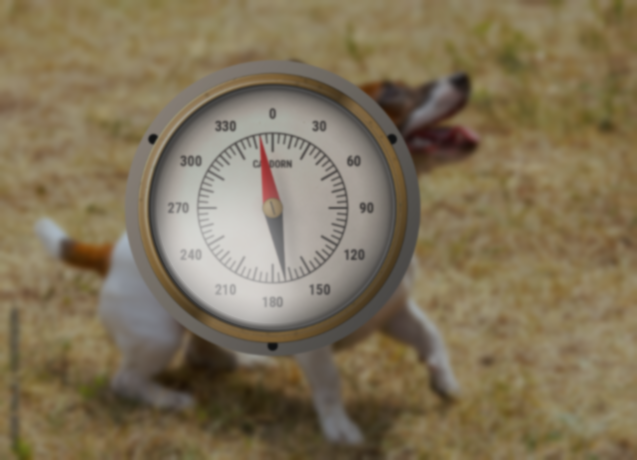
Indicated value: 350 °
